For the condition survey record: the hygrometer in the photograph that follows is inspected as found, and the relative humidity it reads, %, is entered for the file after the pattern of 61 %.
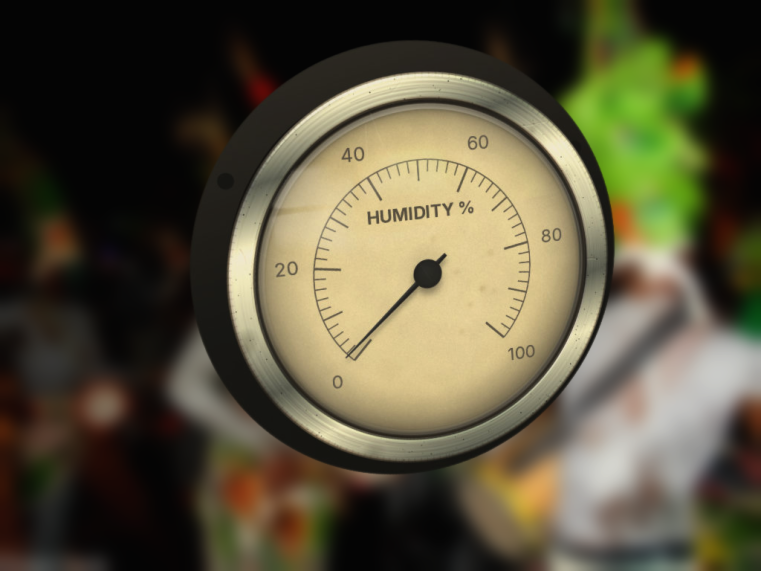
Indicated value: 2 %
